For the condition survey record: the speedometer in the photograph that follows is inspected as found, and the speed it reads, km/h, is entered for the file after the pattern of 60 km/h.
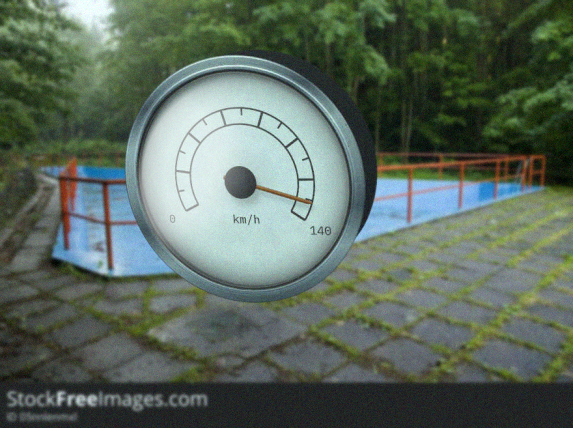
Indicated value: 130 km/h
